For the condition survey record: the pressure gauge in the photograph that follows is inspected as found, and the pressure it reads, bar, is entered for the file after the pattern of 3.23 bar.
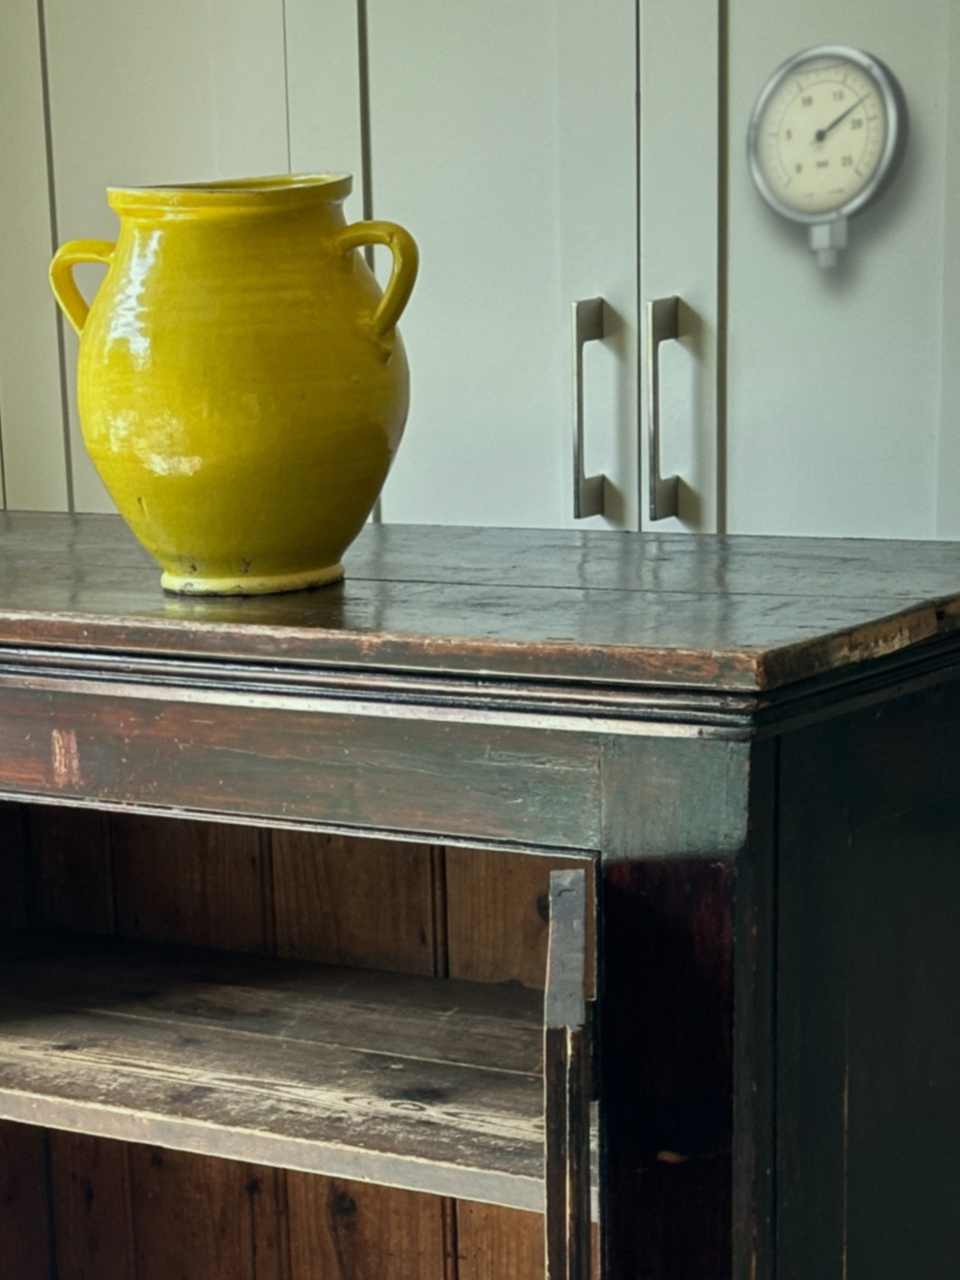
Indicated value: 18 bar
